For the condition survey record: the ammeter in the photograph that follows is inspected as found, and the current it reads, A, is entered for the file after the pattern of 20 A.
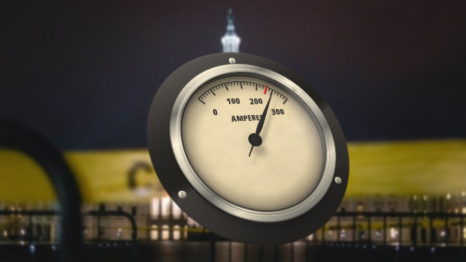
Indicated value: 250 A
